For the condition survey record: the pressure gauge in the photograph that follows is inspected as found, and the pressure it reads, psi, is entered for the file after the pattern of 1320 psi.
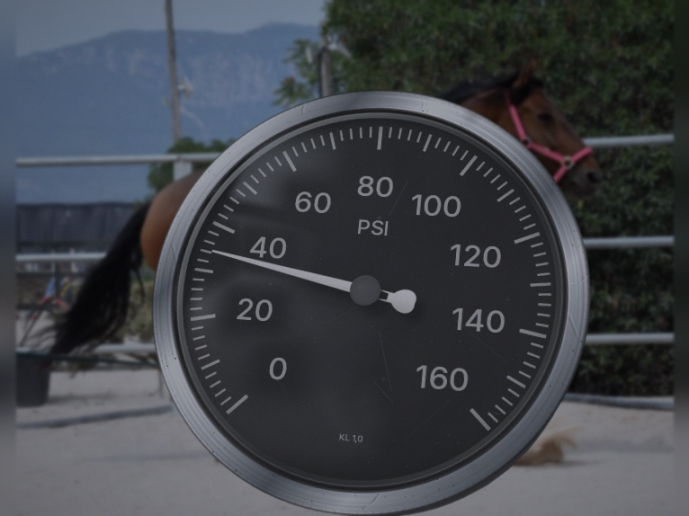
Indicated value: 34 psi
